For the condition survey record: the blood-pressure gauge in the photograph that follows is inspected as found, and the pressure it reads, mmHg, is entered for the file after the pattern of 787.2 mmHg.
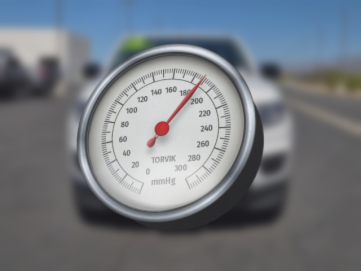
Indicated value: 190 mmHg
